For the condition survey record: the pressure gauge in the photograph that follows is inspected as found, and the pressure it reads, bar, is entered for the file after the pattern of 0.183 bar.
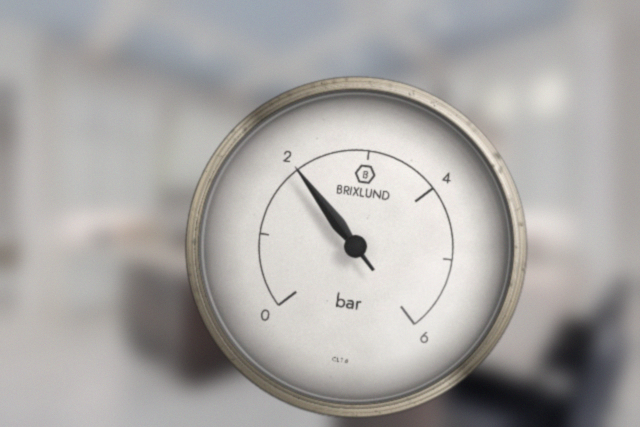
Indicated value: 2 bar
